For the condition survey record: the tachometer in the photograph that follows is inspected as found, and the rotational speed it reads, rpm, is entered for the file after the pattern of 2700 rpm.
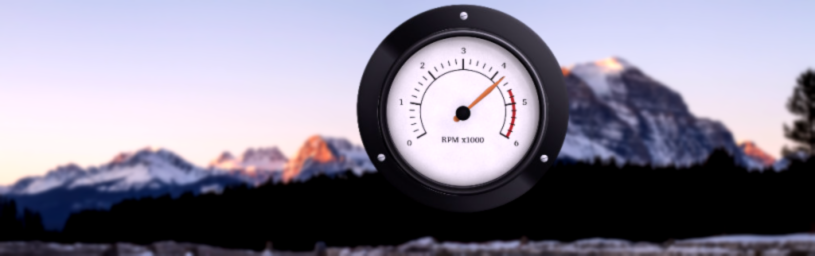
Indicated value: 4200 rpm
